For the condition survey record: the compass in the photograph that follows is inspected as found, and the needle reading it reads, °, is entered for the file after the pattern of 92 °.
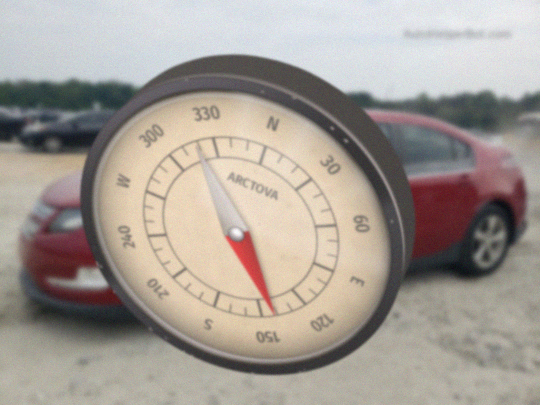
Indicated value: 140 °
